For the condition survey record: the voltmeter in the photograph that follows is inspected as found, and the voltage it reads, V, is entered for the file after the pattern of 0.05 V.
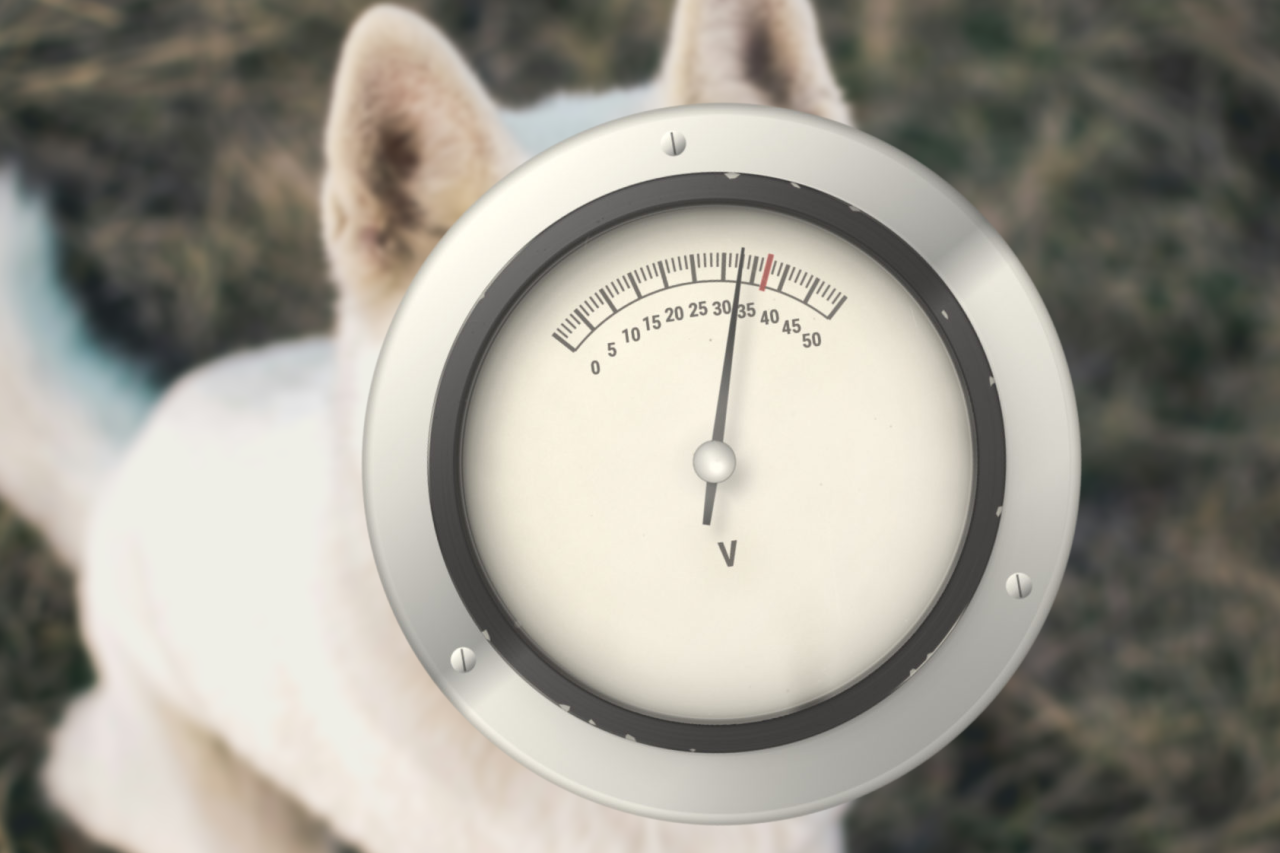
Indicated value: 33 V
